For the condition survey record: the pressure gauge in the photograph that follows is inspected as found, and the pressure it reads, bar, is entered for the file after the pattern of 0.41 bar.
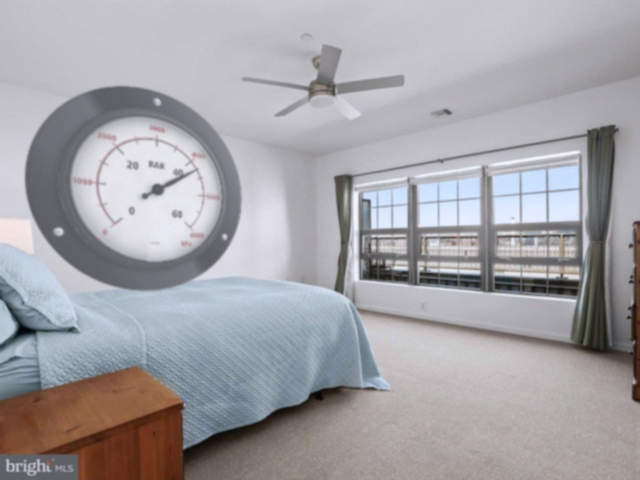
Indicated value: 42.5 bar
